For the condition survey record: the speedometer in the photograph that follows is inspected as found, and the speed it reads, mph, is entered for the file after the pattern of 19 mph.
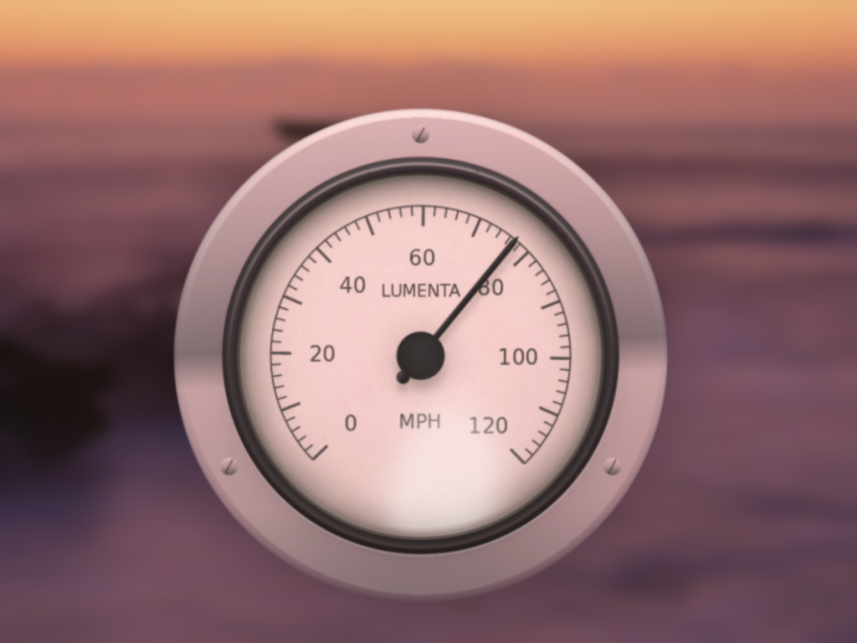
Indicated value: 77 mph
